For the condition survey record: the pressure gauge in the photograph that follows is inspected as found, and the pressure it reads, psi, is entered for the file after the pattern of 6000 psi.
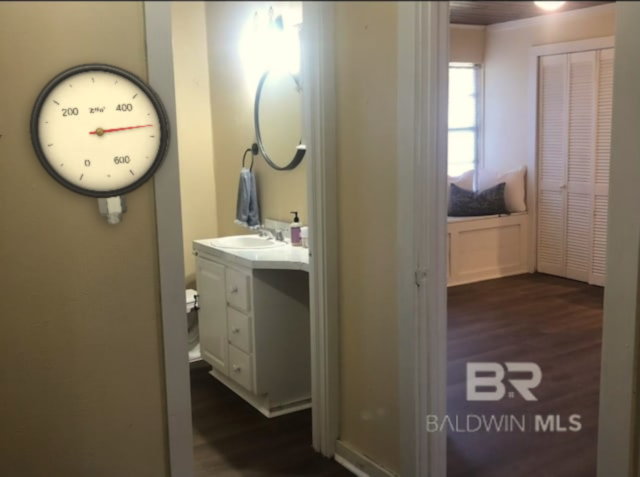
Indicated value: 475 psi
